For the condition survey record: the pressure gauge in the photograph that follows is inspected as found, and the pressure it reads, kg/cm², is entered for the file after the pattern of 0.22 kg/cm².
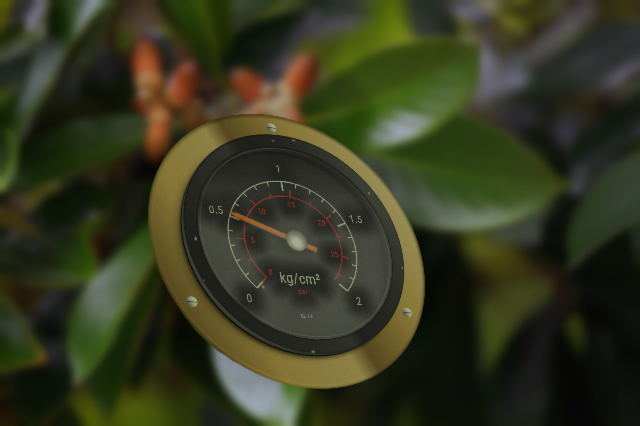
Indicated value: 0.5 kg/cm²
